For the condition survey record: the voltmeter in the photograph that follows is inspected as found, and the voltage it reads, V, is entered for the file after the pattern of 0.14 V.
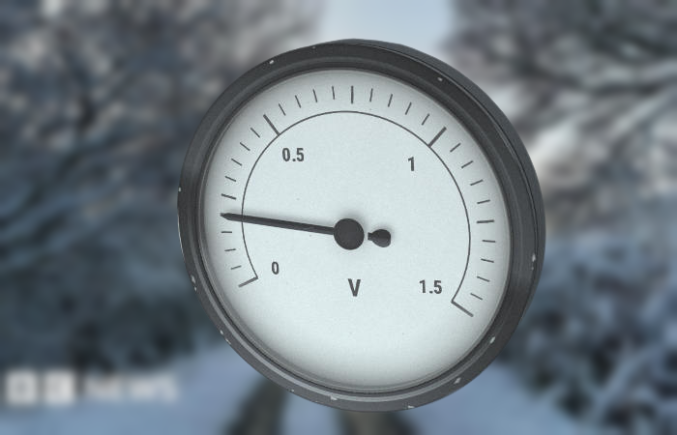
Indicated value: 0.2 V
